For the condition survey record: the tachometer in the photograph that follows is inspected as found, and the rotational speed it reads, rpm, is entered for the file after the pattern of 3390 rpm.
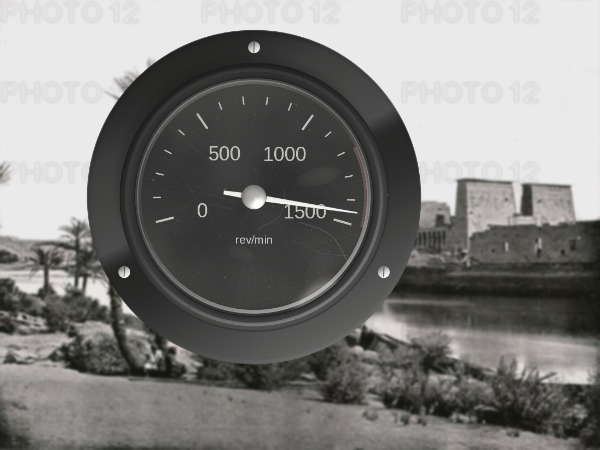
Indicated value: 1450 rpm
